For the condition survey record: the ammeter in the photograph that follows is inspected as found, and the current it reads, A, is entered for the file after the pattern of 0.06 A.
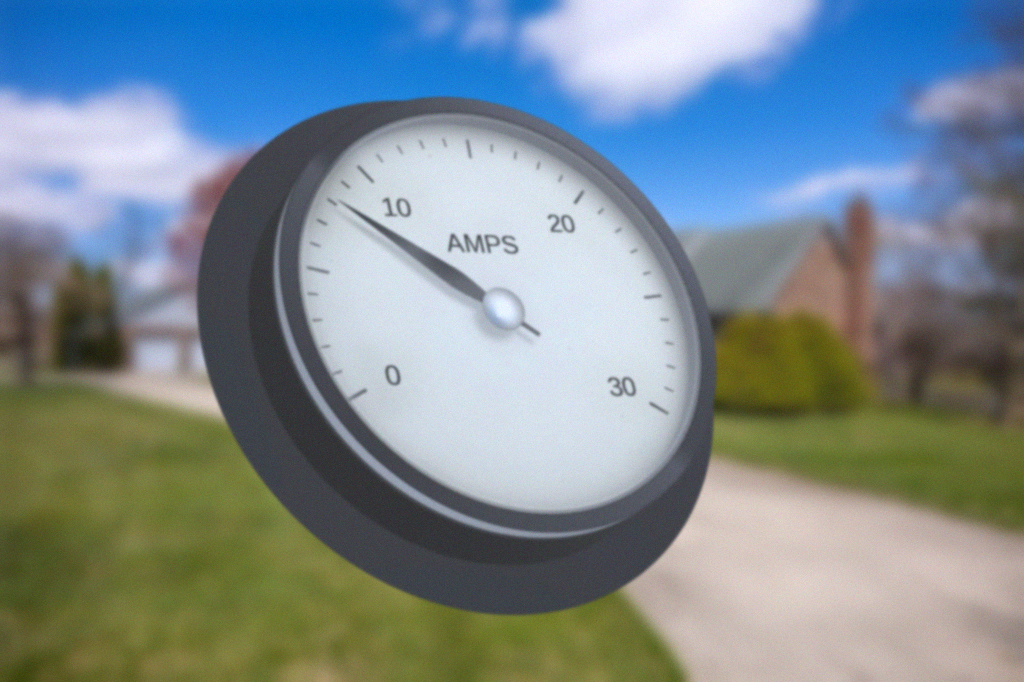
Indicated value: 8 A
